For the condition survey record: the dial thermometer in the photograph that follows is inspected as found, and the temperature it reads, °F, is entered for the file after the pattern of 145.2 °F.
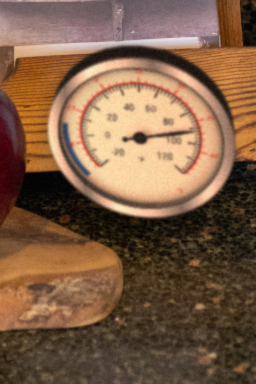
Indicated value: 90 °F
